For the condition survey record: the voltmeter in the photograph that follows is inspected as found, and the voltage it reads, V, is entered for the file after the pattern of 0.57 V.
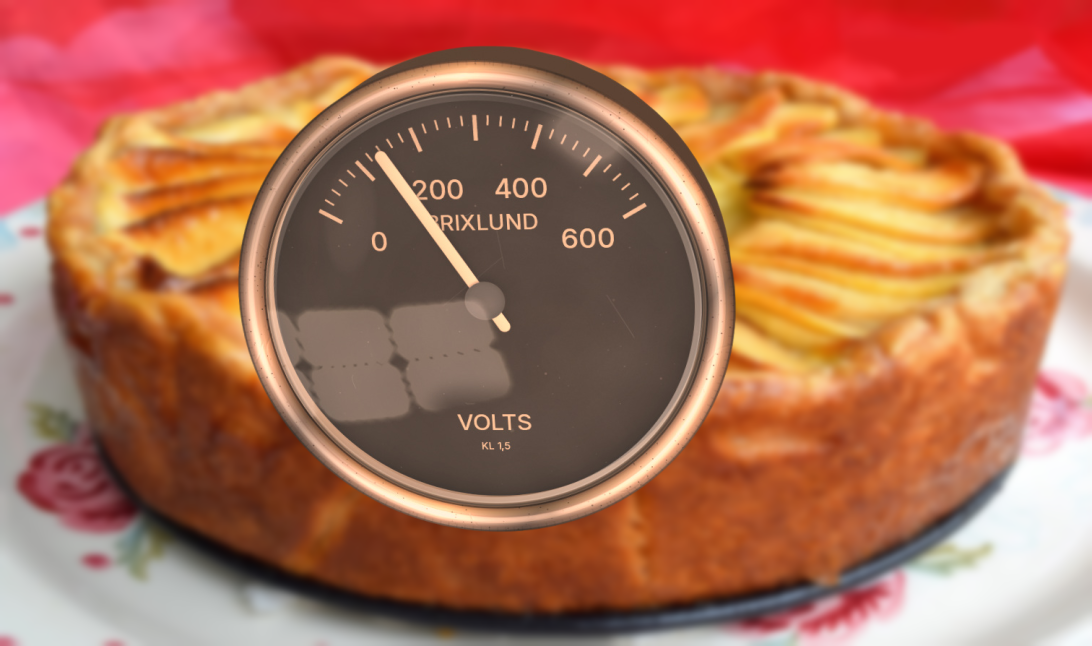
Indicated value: 140 V
